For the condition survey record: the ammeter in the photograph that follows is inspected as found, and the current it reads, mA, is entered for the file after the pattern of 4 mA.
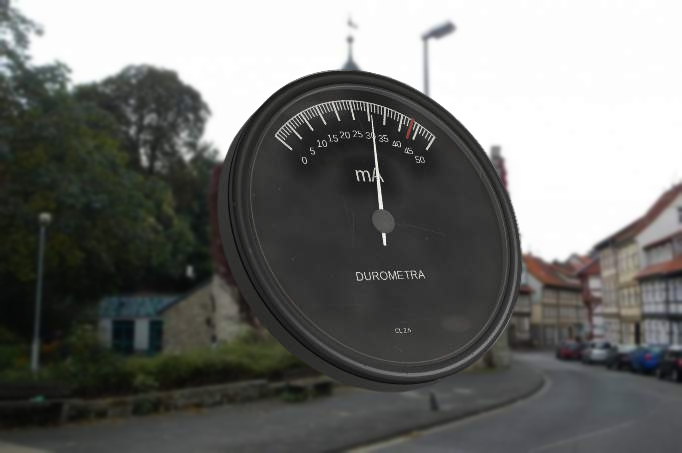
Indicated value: 30 mA
